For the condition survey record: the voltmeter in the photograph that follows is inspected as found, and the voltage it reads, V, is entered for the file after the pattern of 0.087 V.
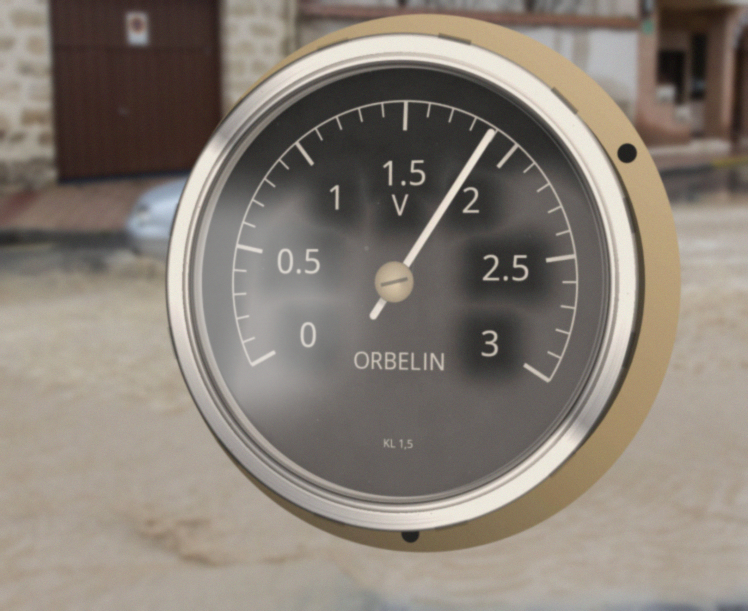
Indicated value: 1.9 V
